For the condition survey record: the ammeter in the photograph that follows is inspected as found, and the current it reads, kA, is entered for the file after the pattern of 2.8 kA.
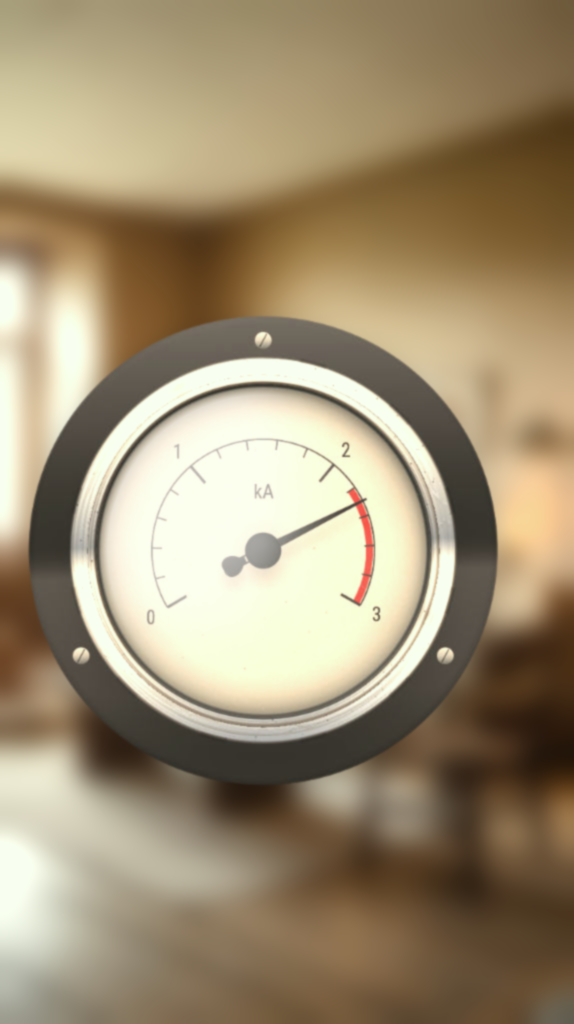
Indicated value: 2.3 kA
